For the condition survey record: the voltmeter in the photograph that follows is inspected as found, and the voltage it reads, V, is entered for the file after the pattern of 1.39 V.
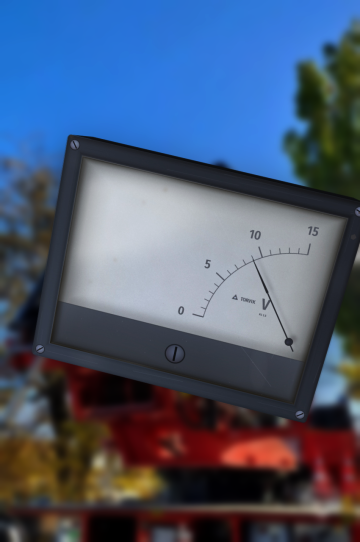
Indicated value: 9 V
